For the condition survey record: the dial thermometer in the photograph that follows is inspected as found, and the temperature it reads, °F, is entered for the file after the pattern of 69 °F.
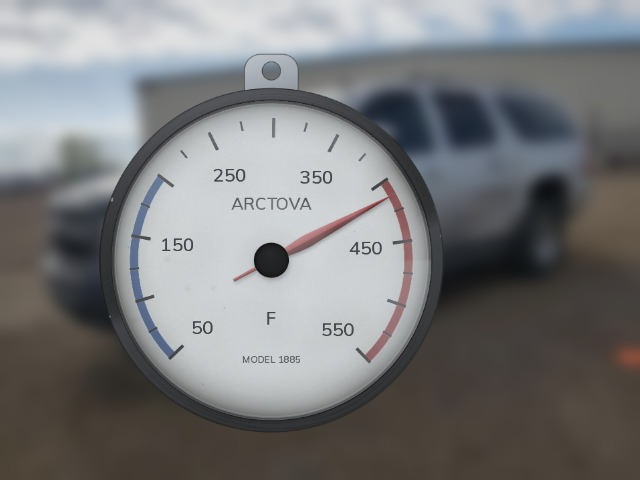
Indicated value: 412.5 °F
